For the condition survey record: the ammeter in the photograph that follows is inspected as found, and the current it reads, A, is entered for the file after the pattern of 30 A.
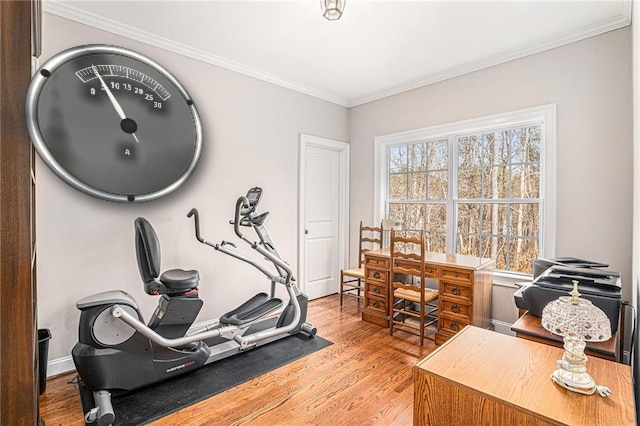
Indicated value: 5 A
